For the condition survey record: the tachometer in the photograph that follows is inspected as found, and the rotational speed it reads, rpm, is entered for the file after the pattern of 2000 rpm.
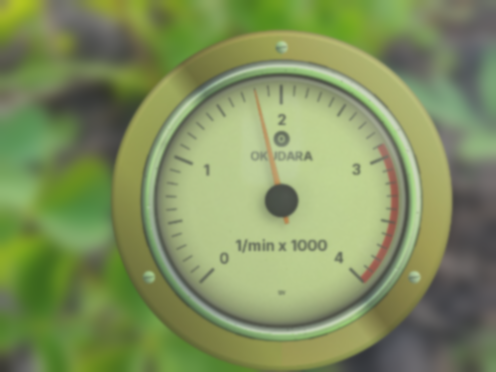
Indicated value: 1800 rpm
